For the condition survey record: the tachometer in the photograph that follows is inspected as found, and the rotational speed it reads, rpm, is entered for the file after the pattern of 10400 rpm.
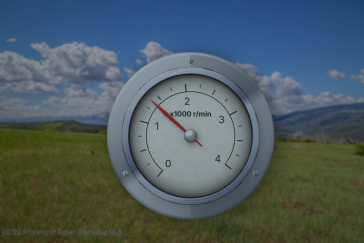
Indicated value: 1375 rpm
